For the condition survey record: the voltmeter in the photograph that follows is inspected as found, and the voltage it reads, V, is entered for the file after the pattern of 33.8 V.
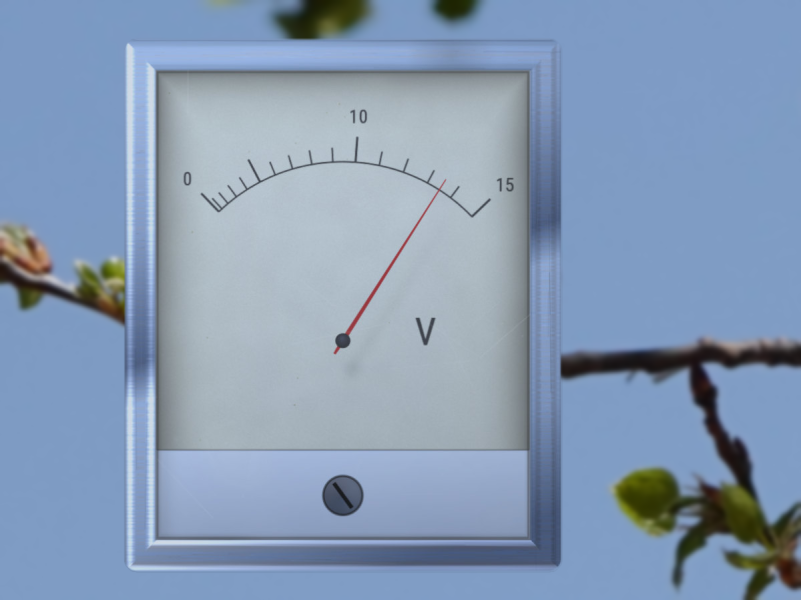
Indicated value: 13.5 V
